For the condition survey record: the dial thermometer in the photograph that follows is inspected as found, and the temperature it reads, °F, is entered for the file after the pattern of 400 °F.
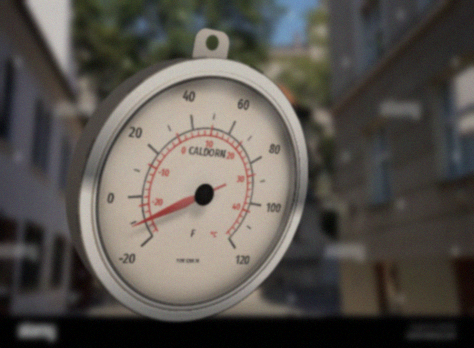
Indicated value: -10 °F
